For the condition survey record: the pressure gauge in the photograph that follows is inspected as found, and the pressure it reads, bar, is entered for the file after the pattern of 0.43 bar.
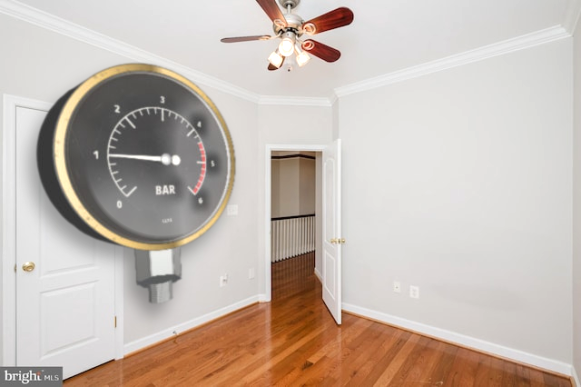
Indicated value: 1 bar
